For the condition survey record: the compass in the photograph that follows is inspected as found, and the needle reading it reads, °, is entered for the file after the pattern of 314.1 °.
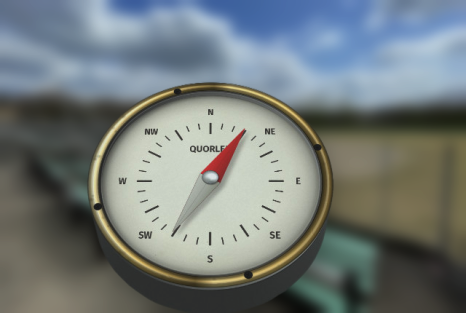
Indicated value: 30 °
